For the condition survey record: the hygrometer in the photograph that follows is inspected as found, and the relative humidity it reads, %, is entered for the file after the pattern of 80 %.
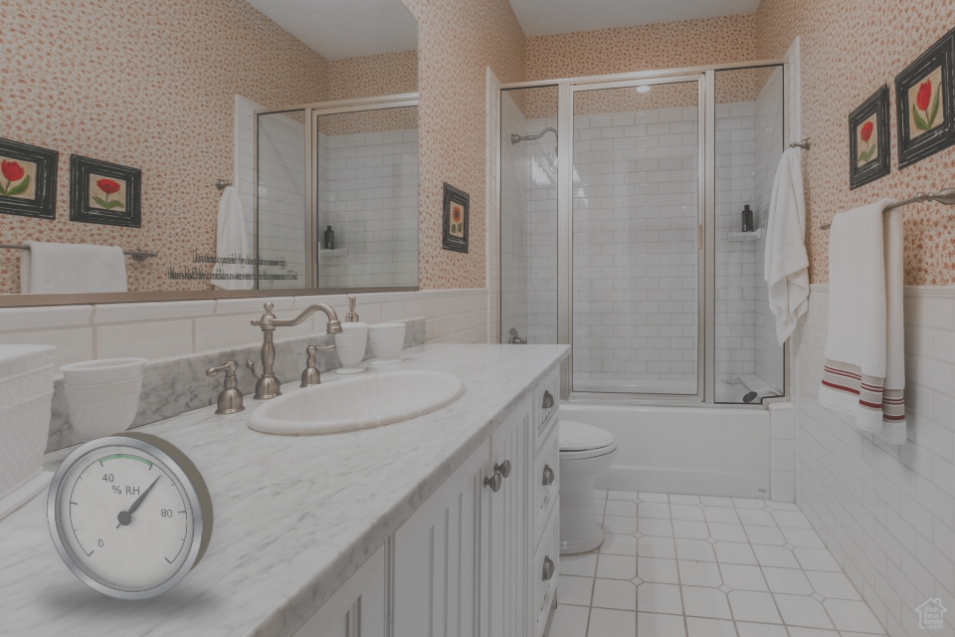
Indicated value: 65 %
